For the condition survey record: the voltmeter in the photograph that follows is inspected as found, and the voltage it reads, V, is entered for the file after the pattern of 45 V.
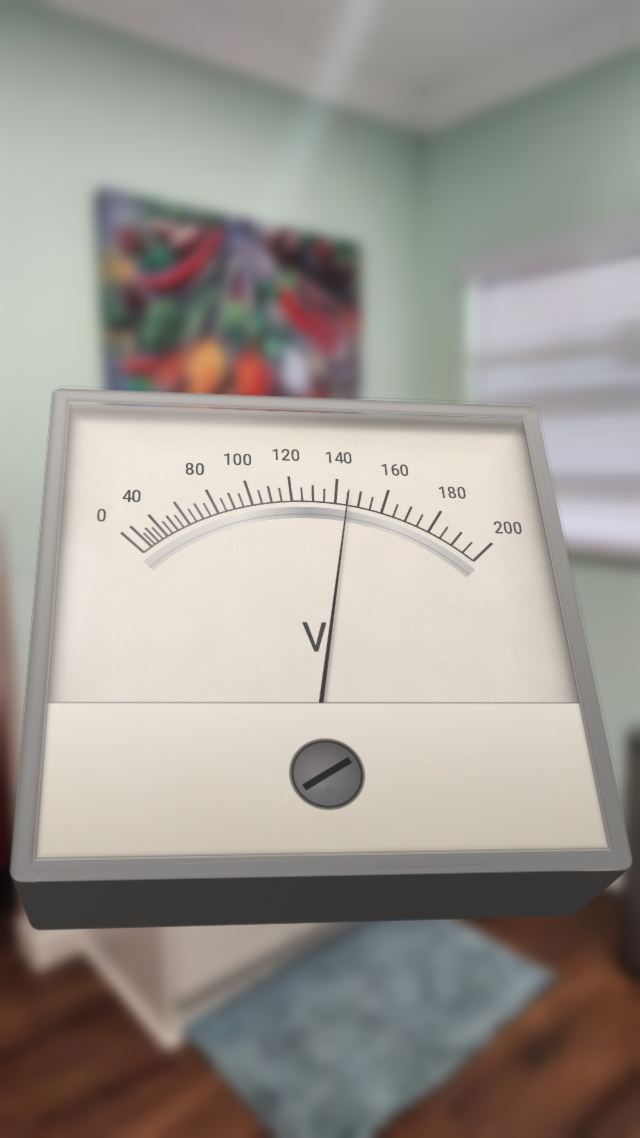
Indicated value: 145 V
